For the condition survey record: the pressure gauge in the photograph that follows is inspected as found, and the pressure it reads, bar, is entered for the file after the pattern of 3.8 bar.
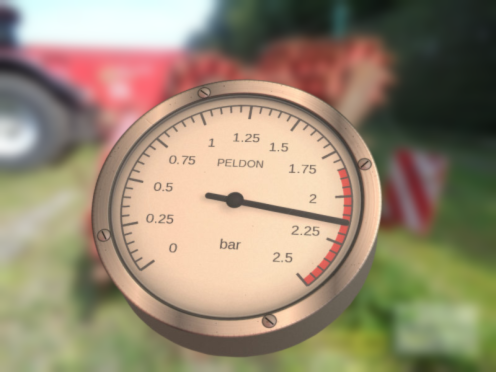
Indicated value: 2.15 bar
